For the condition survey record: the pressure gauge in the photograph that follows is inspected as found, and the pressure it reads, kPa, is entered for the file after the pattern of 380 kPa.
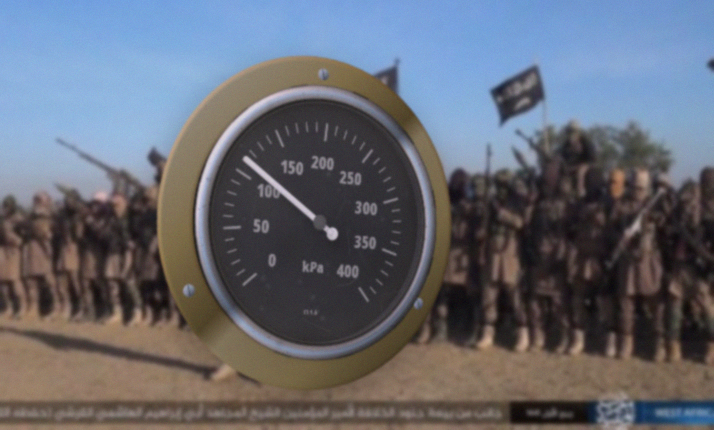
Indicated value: 110 kPa
